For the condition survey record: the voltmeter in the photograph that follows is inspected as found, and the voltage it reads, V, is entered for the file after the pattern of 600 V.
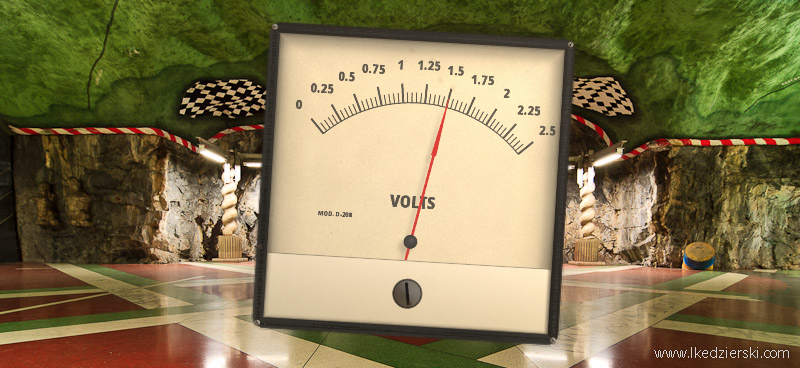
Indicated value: 1.5 V
